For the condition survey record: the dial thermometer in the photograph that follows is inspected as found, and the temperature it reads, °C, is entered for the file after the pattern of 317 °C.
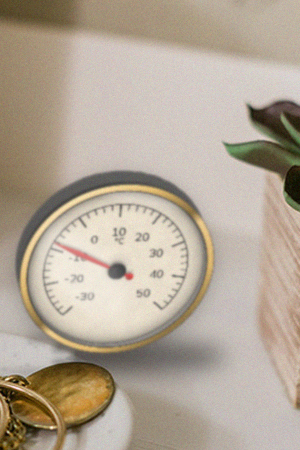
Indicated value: -8 °C
